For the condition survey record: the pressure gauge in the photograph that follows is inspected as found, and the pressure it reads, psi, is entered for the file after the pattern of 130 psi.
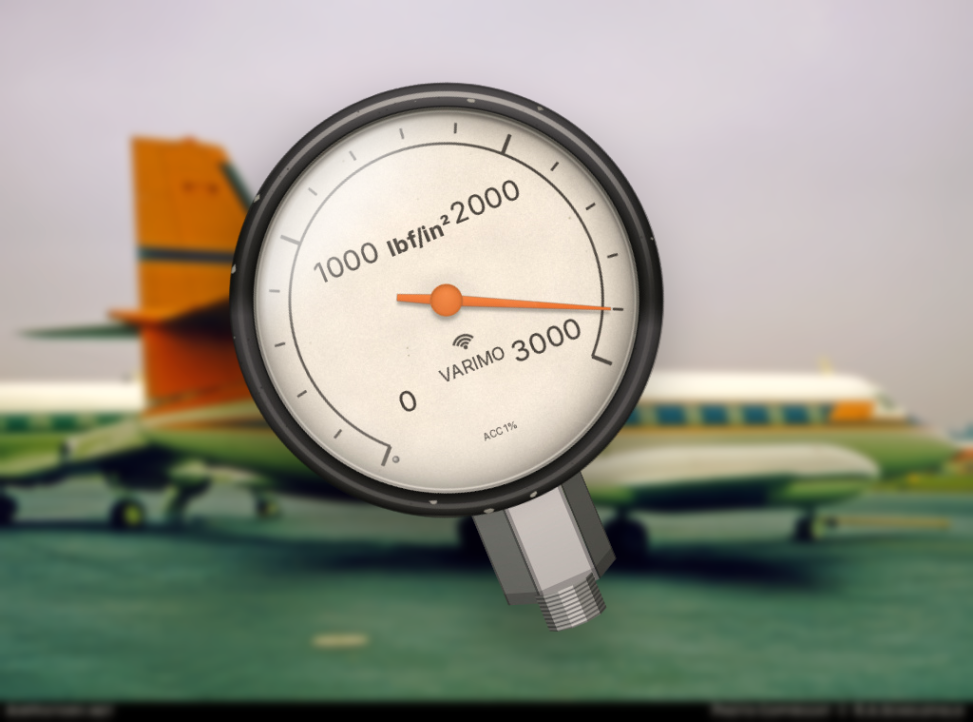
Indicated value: 2800 psi
